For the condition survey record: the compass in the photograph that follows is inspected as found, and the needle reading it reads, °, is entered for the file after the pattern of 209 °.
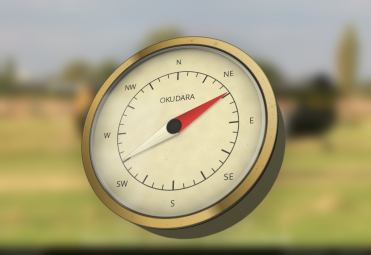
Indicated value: 60 °
